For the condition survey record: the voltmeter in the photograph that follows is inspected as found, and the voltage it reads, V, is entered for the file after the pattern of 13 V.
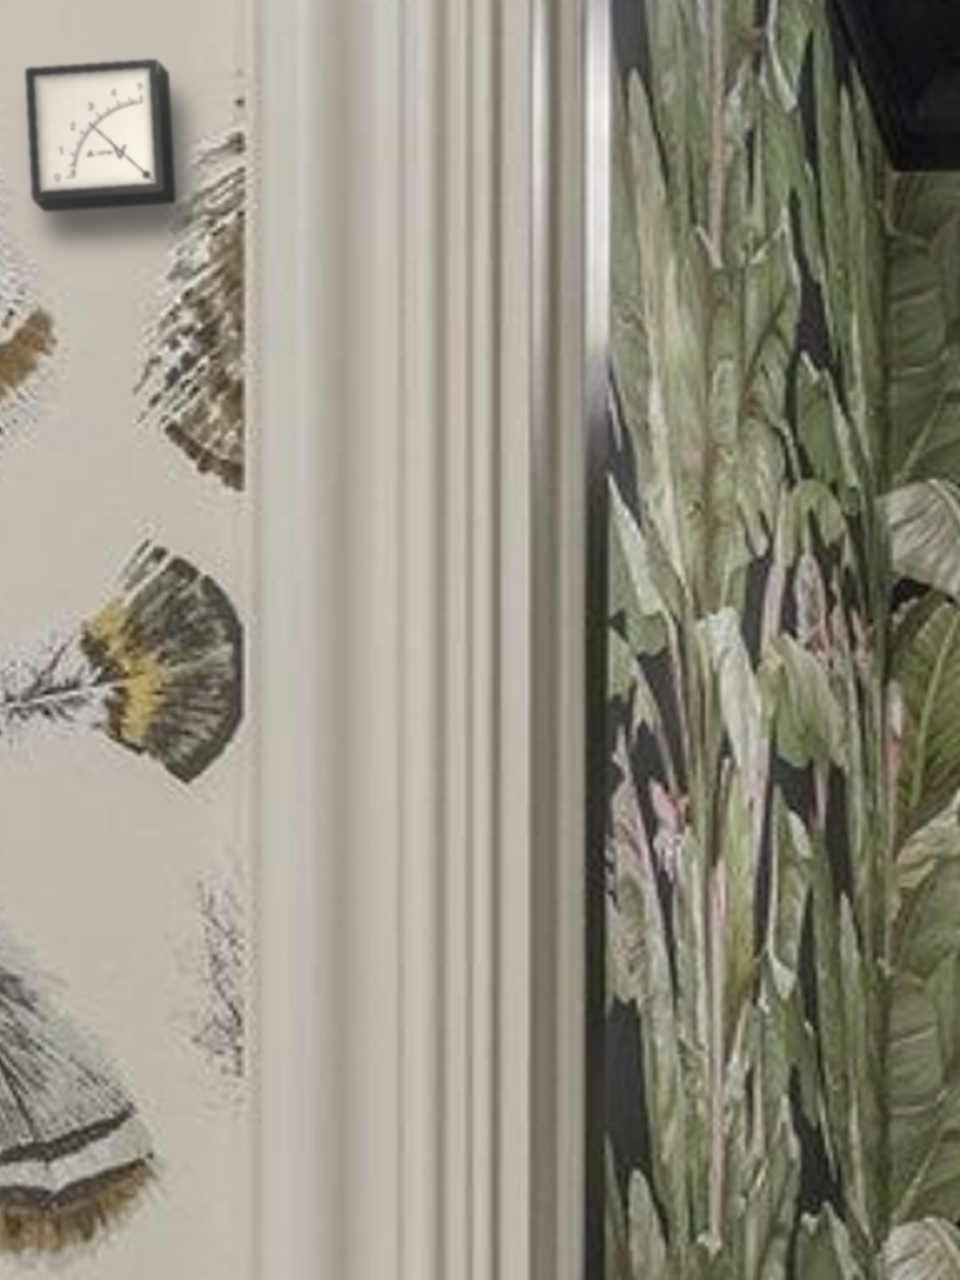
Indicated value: 2.5 V
